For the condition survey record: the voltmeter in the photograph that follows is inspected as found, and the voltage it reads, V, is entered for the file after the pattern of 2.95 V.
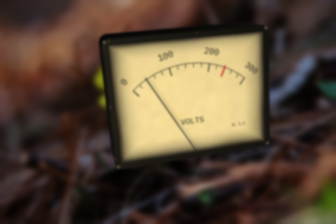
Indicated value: 40 V
